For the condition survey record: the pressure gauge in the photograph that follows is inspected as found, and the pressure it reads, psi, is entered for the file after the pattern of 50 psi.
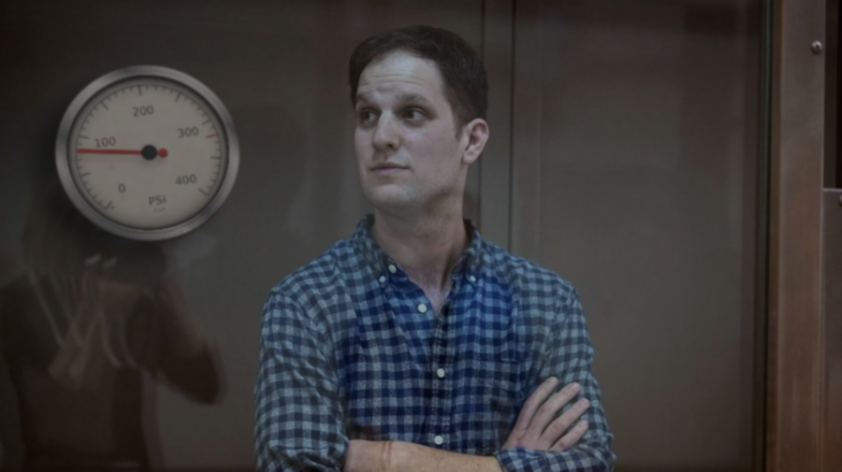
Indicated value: 80 psi
